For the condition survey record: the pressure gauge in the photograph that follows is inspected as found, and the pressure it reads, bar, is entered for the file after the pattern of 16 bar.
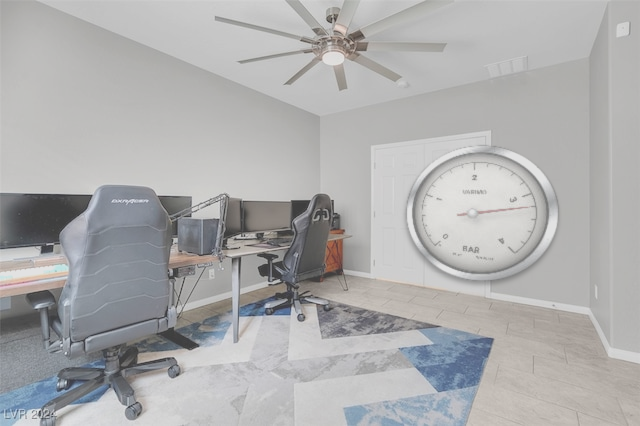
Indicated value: 3.2 bar
